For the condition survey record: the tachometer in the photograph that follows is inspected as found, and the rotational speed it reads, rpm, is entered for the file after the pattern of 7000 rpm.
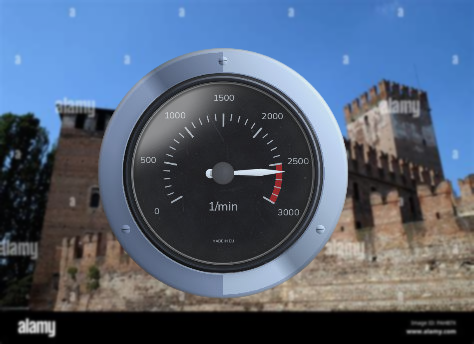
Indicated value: 2600 rpm
